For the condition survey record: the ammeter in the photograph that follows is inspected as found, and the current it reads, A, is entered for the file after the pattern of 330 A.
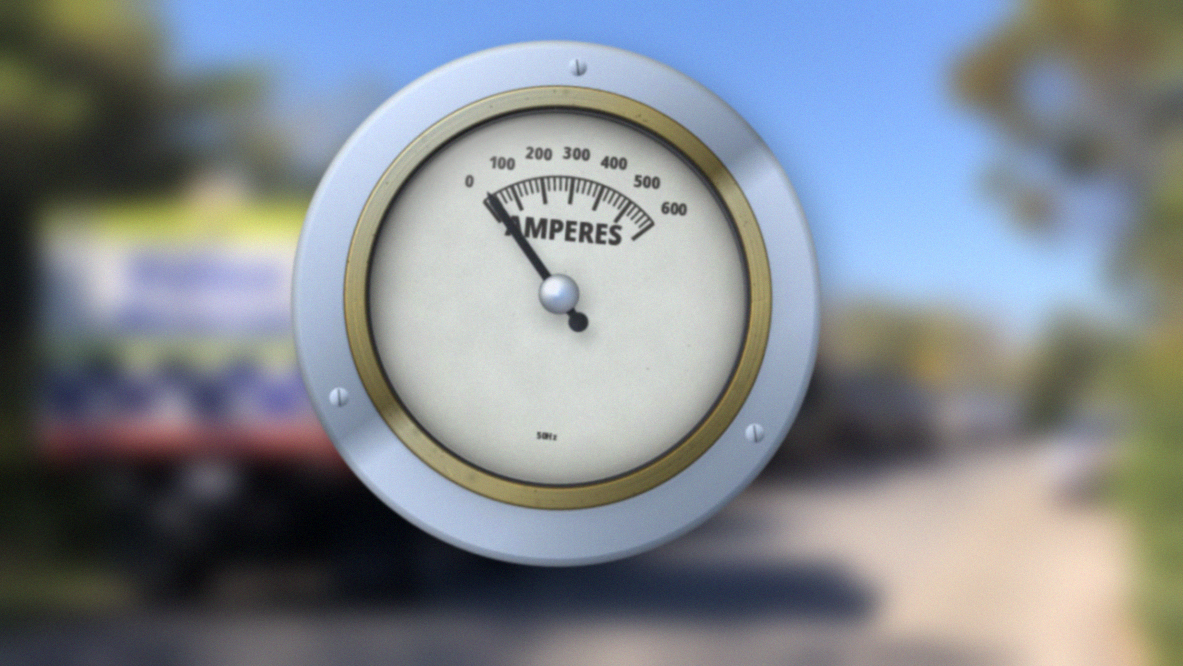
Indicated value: 20 A
